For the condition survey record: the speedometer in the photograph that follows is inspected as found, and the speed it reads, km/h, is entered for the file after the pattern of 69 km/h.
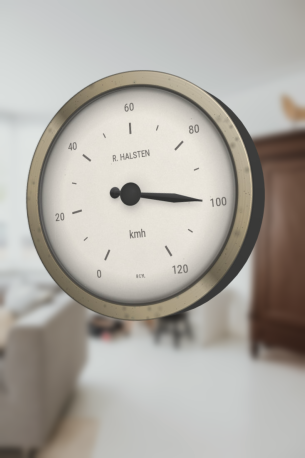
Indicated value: 100 km/h
